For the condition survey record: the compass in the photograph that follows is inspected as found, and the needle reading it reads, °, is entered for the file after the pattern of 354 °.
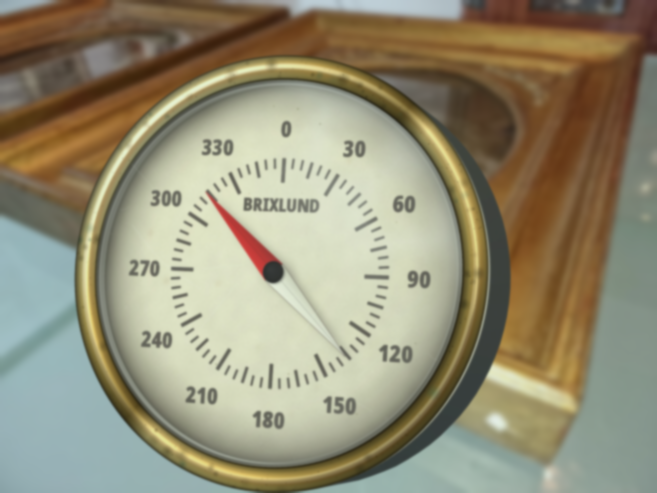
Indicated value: 315 °
